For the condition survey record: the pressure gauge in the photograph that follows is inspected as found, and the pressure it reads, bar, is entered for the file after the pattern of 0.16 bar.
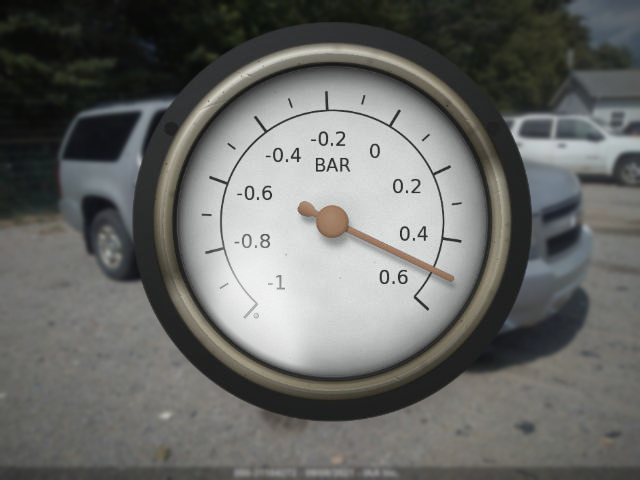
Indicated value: 0.5 bar
